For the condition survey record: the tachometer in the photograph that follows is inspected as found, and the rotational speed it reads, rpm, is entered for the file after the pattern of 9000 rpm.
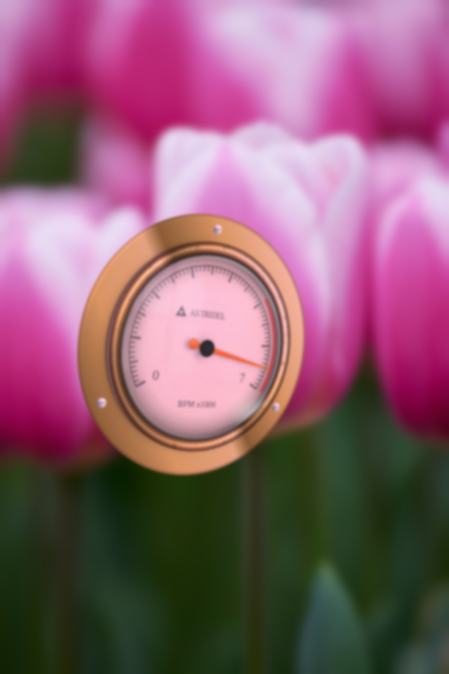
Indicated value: 6500 rpm
